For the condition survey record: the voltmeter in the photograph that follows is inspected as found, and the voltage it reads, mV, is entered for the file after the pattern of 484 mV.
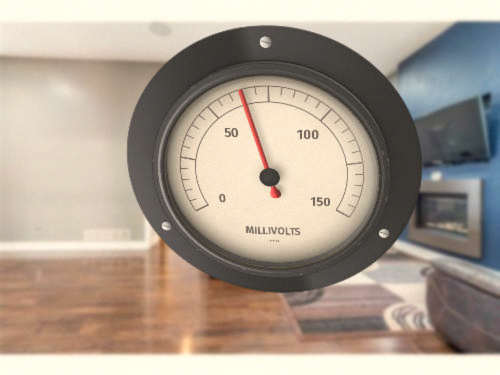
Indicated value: 65 mV
